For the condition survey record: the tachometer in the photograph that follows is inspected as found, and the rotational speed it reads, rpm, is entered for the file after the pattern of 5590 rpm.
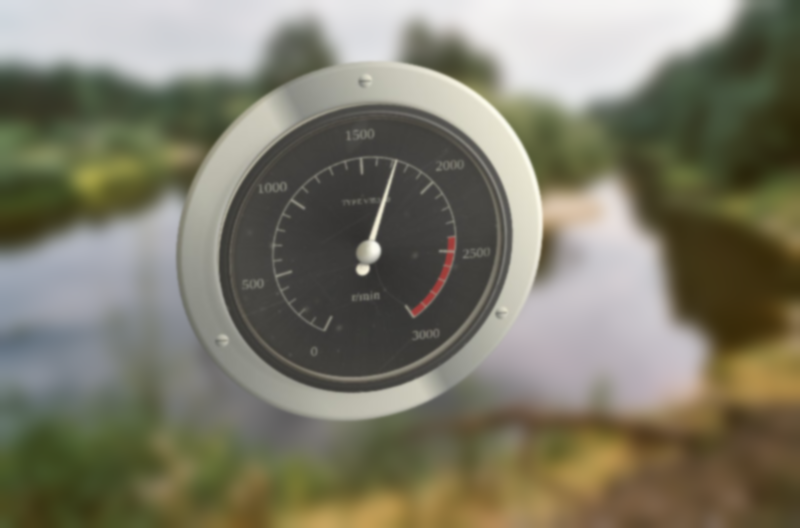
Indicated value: 1700 rpm
